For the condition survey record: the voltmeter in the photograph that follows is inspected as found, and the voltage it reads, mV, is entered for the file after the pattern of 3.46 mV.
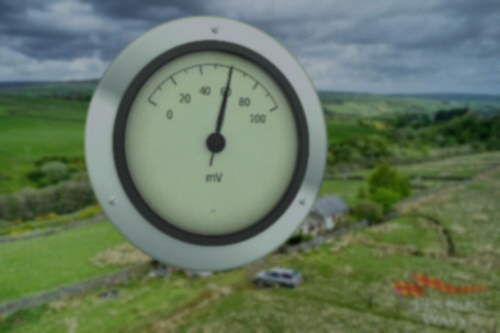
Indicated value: 60 mV
